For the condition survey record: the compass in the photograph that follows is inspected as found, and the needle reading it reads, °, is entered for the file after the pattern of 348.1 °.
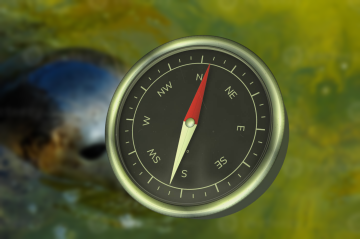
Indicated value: 10 °
